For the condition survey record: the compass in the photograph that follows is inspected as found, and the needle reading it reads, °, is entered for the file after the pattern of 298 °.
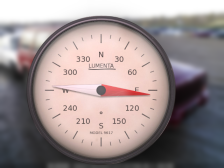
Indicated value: 95 °
